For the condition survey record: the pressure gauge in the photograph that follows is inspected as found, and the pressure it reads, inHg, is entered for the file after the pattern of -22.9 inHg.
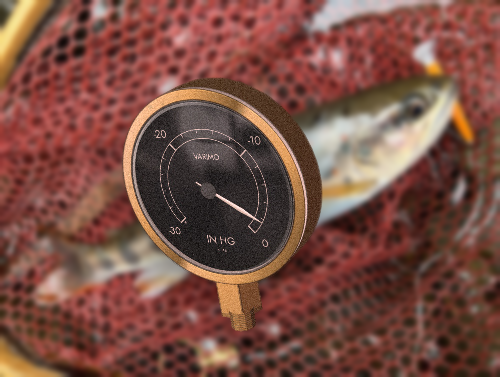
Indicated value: -2 inHg
